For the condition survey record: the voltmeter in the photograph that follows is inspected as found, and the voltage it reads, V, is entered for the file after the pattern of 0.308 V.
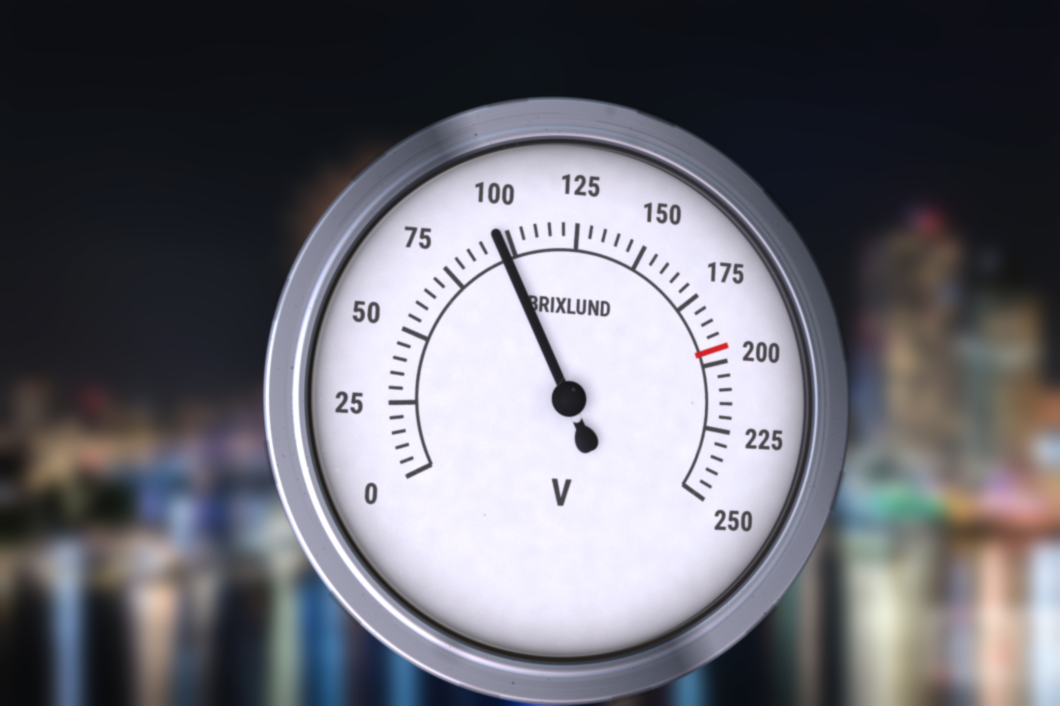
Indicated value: 95 V
